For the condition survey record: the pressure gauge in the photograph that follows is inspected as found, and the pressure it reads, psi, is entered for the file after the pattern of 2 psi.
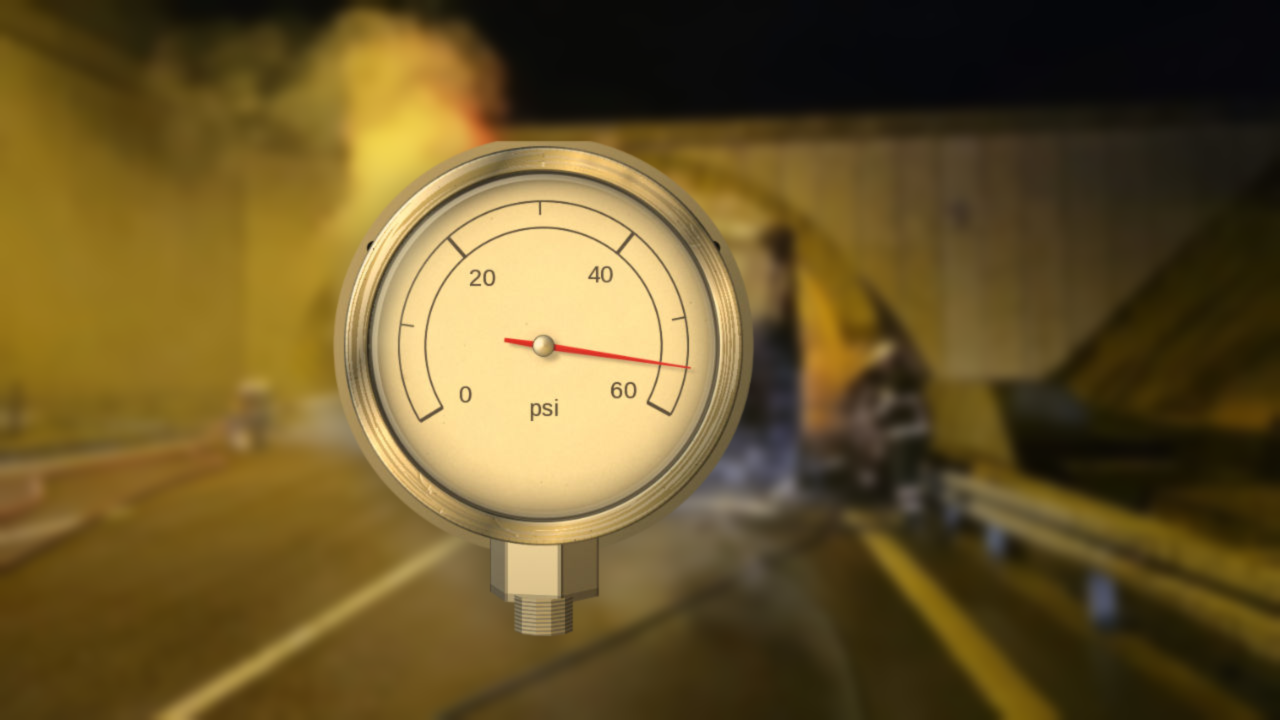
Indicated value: 55 psi
